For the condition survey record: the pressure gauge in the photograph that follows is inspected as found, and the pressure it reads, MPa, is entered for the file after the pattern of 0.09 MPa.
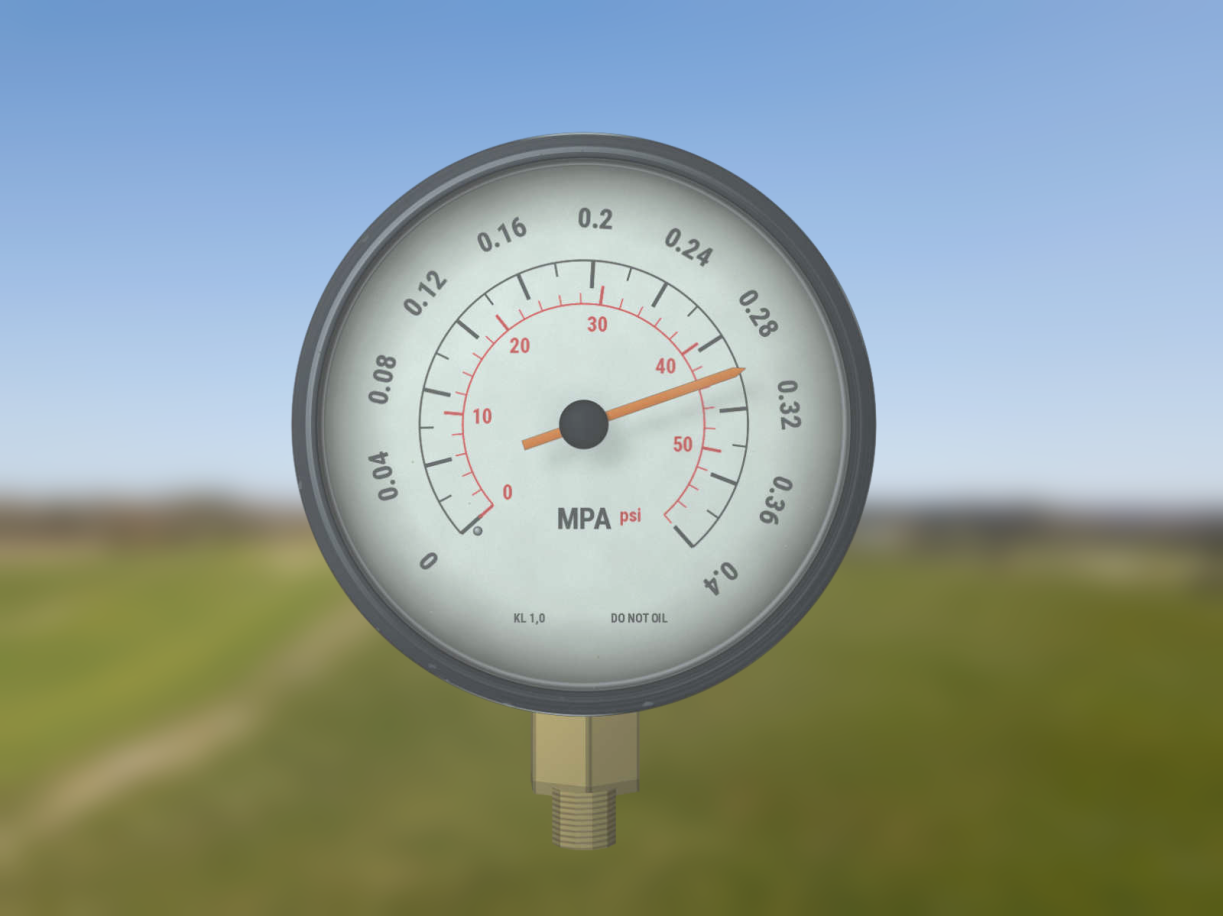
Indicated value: 0.3 MPa
